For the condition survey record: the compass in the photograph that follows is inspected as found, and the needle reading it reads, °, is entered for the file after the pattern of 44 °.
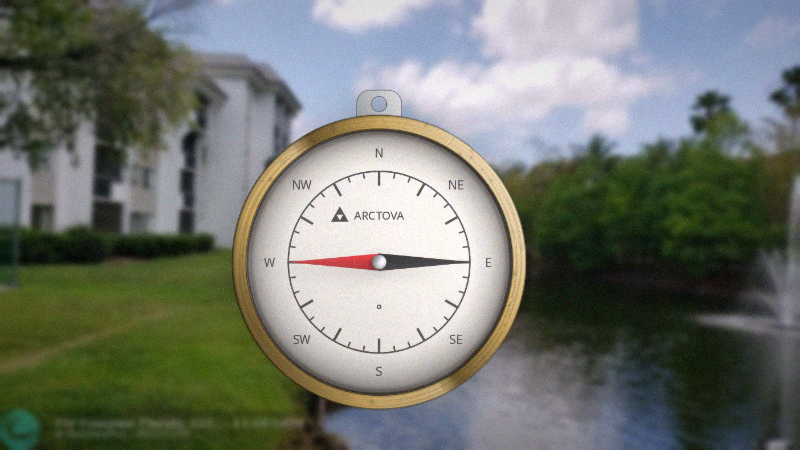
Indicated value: 270 °
